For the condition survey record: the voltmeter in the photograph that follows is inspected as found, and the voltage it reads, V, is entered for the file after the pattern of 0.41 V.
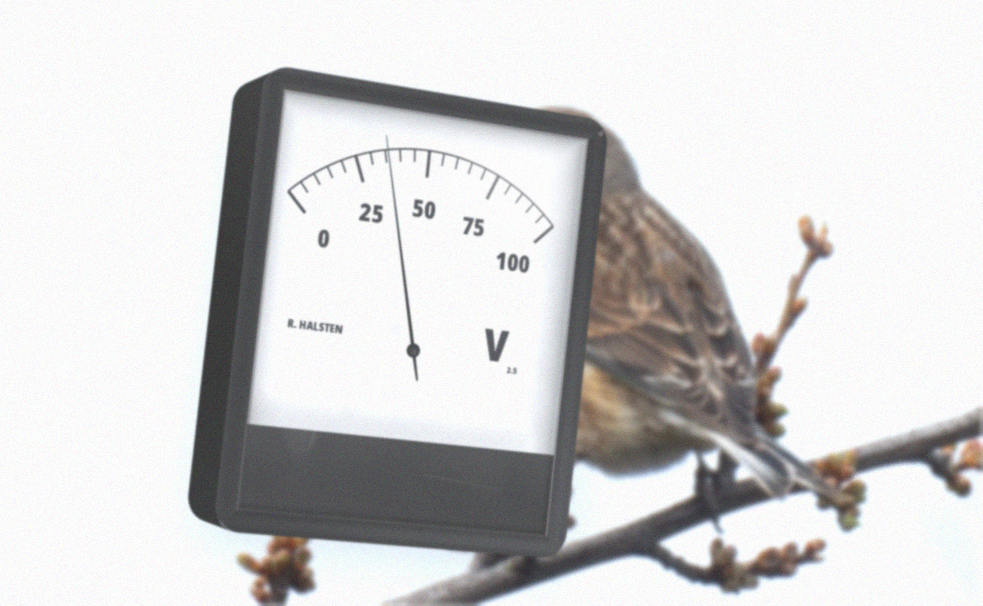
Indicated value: 35 V
